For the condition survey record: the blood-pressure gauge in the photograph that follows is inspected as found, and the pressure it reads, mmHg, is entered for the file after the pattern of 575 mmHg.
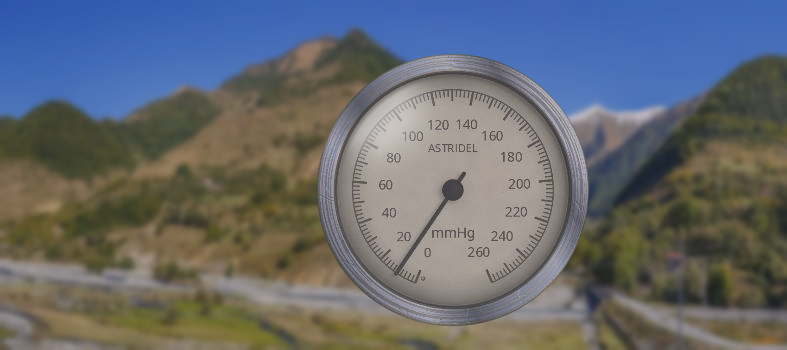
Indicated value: 10 mmHg
